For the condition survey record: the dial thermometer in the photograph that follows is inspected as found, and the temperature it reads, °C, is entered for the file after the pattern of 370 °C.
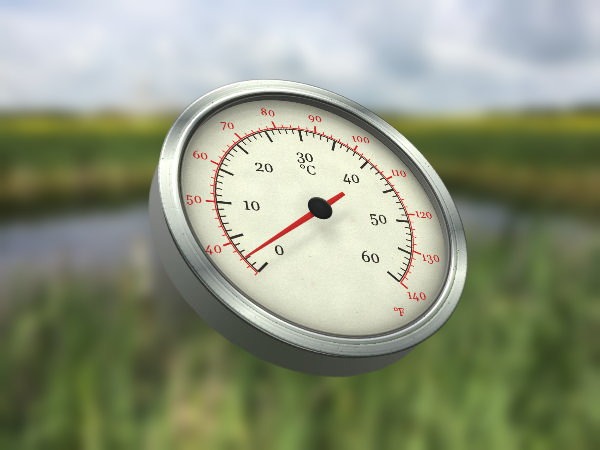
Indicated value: 2 °C
